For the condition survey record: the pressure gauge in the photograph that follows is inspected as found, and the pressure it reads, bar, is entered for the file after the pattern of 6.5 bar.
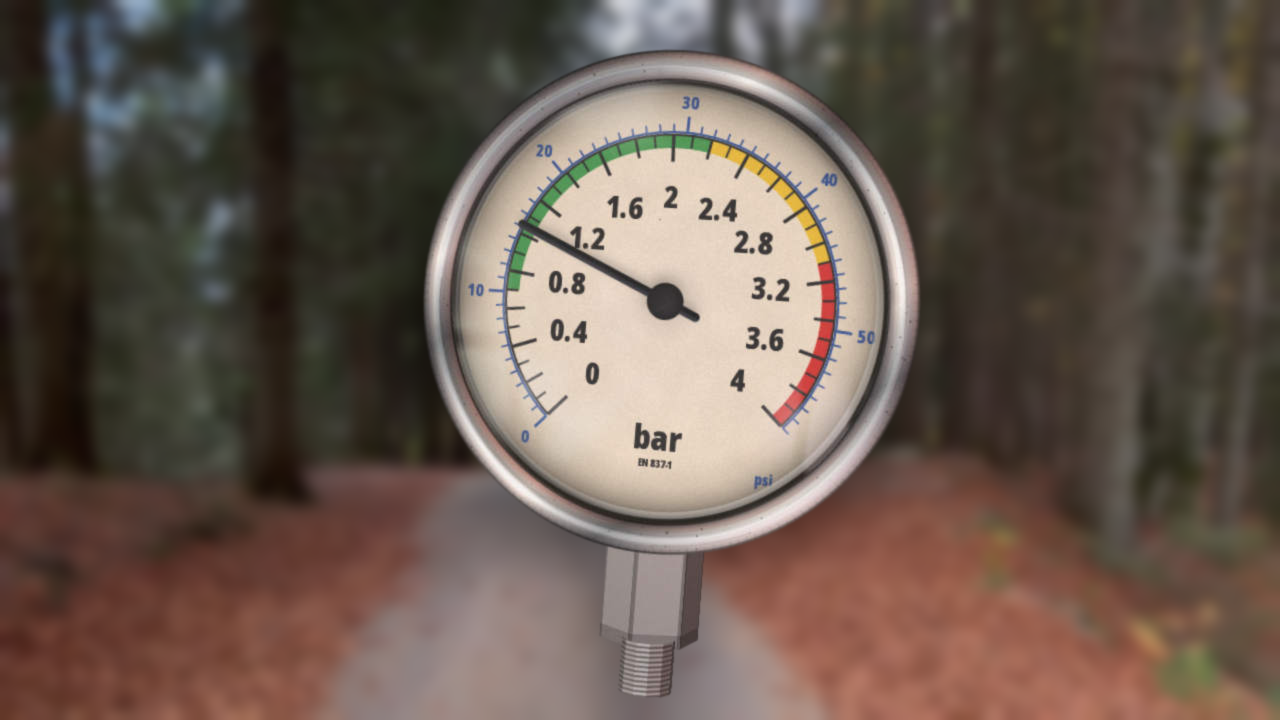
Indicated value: 1.05 bar
